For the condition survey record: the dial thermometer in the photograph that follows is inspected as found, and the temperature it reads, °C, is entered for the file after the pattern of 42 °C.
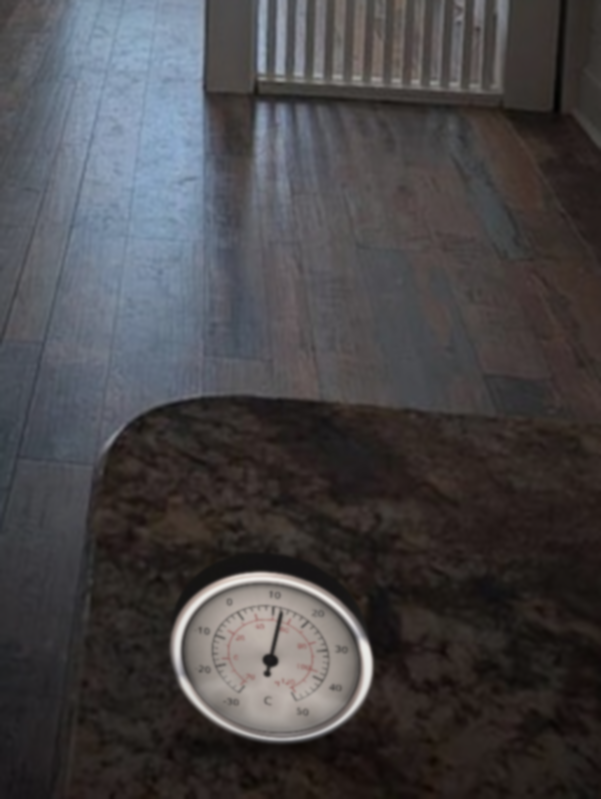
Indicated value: 12 °C
